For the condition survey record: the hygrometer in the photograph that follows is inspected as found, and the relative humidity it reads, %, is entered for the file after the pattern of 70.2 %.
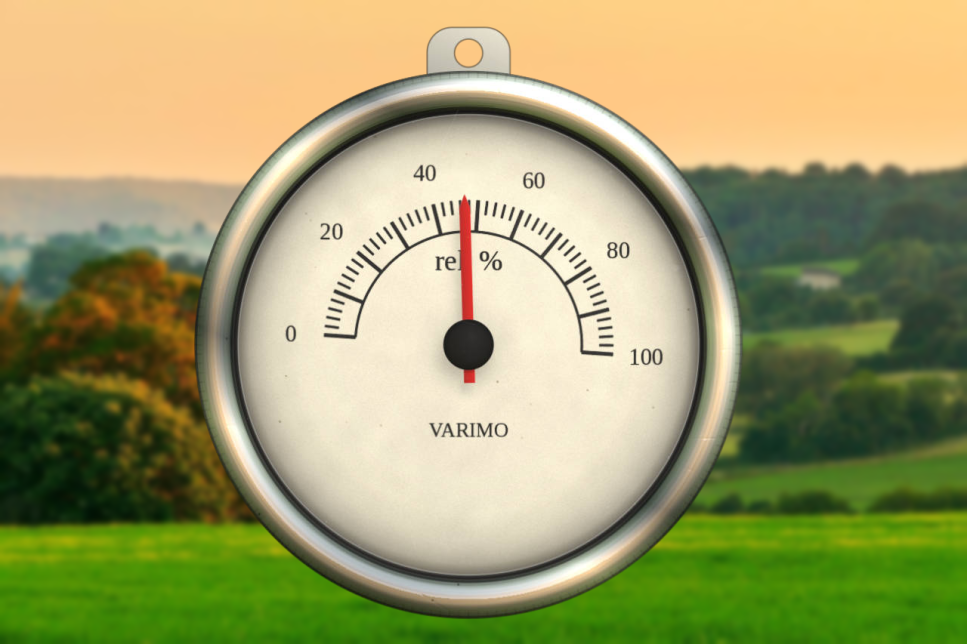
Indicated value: 47 %
